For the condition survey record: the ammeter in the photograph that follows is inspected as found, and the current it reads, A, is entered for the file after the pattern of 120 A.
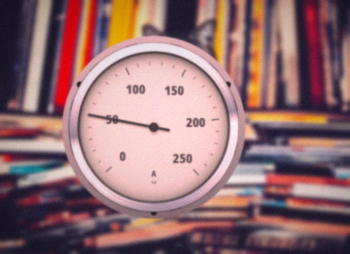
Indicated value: 50 A
